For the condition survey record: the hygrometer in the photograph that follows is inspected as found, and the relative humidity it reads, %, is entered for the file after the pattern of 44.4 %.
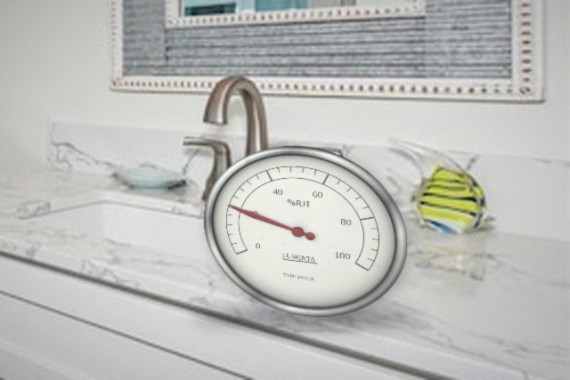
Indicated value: 20 %
